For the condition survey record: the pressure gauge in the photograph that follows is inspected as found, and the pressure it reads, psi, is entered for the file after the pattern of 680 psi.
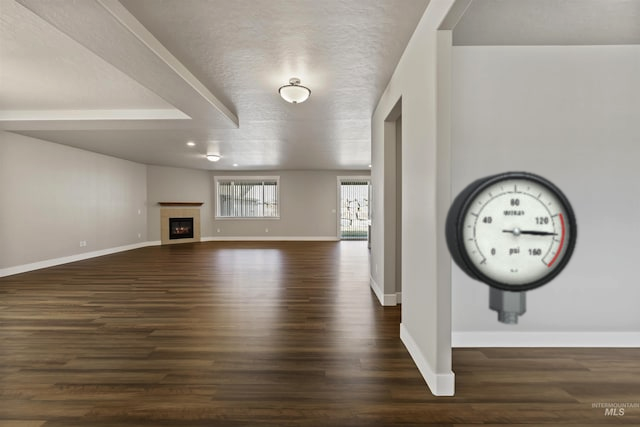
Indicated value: 135 psi
